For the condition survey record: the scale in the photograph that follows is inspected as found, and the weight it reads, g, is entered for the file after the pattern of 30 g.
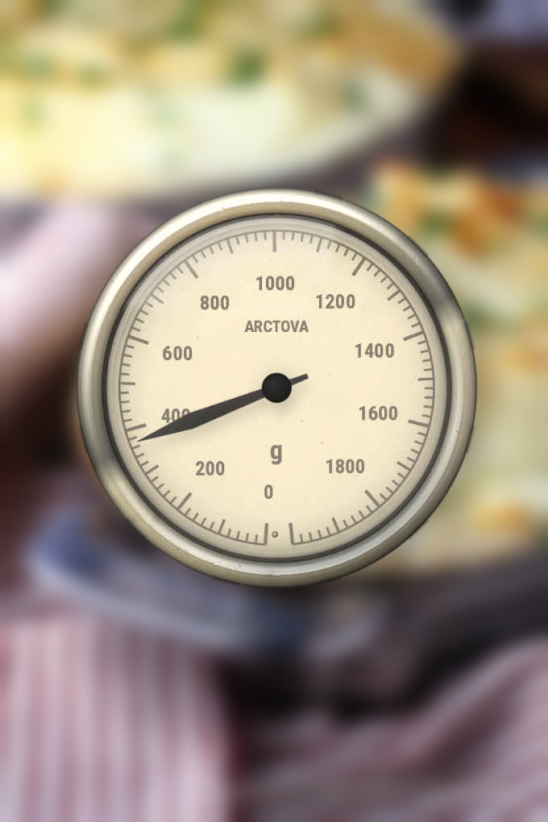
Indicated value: 370 g
